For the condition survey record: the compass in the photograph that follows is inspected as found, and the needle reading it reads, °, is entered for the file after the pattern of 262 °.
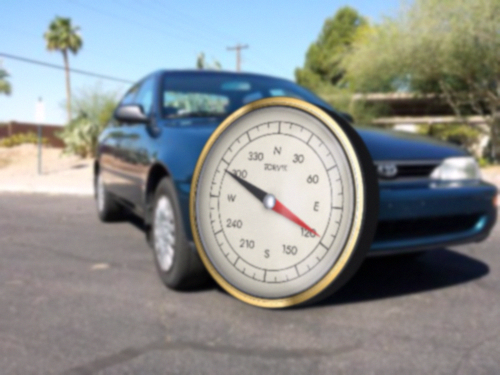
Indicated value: 115 °
